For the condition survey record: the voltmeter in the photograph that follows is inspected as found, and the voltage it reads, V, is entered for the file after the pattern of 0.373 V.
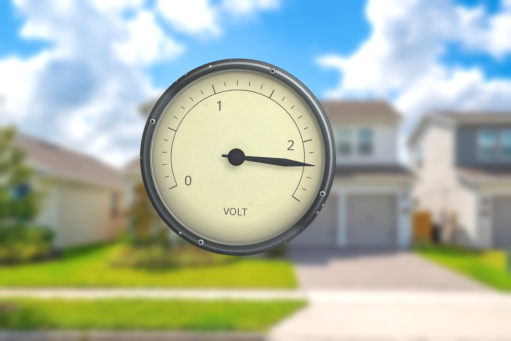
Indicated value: 2.2 V
